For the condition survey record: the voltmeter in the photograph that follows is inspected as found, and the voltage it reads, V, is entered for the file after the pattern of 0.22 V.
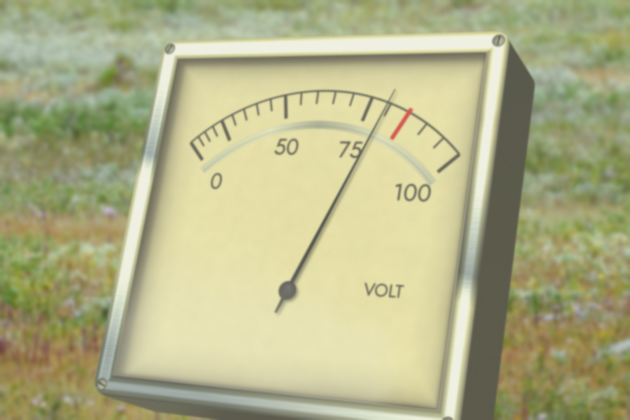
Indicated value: 80 V
